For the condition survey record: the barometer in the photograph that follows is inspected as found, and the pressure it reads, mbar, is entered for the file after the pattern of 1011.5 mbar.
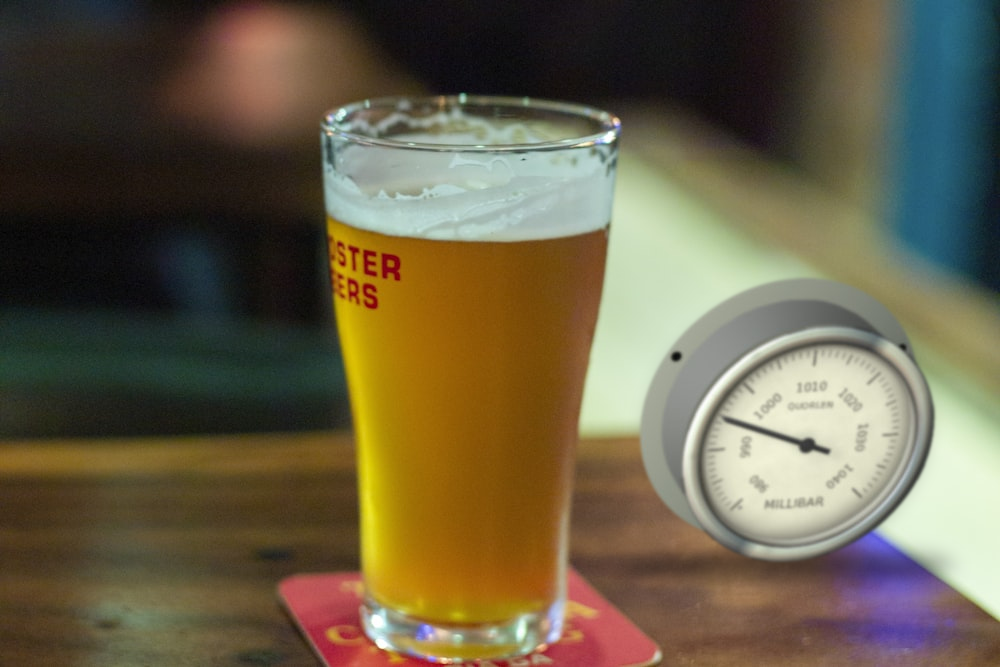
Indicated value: 995 mbar
